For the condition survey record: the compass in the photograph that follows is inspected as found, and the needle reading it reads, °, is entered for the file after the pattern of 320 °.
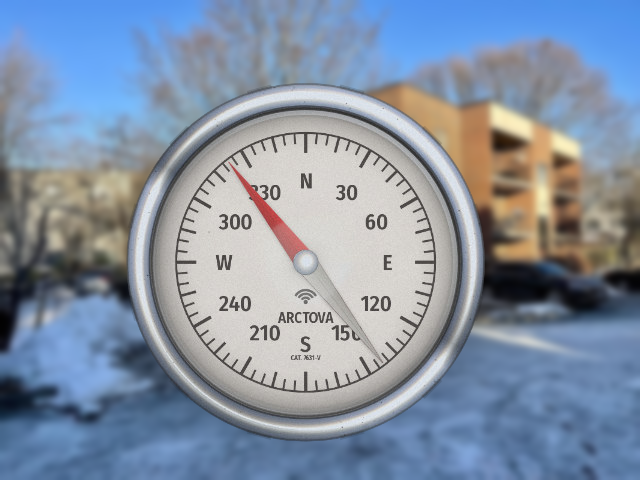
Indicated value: 322.5 °
